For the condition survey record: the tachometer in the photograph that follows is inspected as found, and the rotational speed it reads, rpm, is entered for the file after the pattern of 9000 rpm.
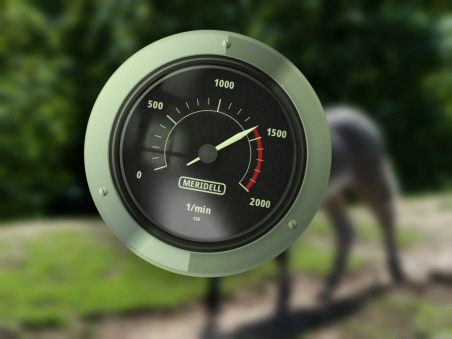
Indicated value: 1400 rpm
